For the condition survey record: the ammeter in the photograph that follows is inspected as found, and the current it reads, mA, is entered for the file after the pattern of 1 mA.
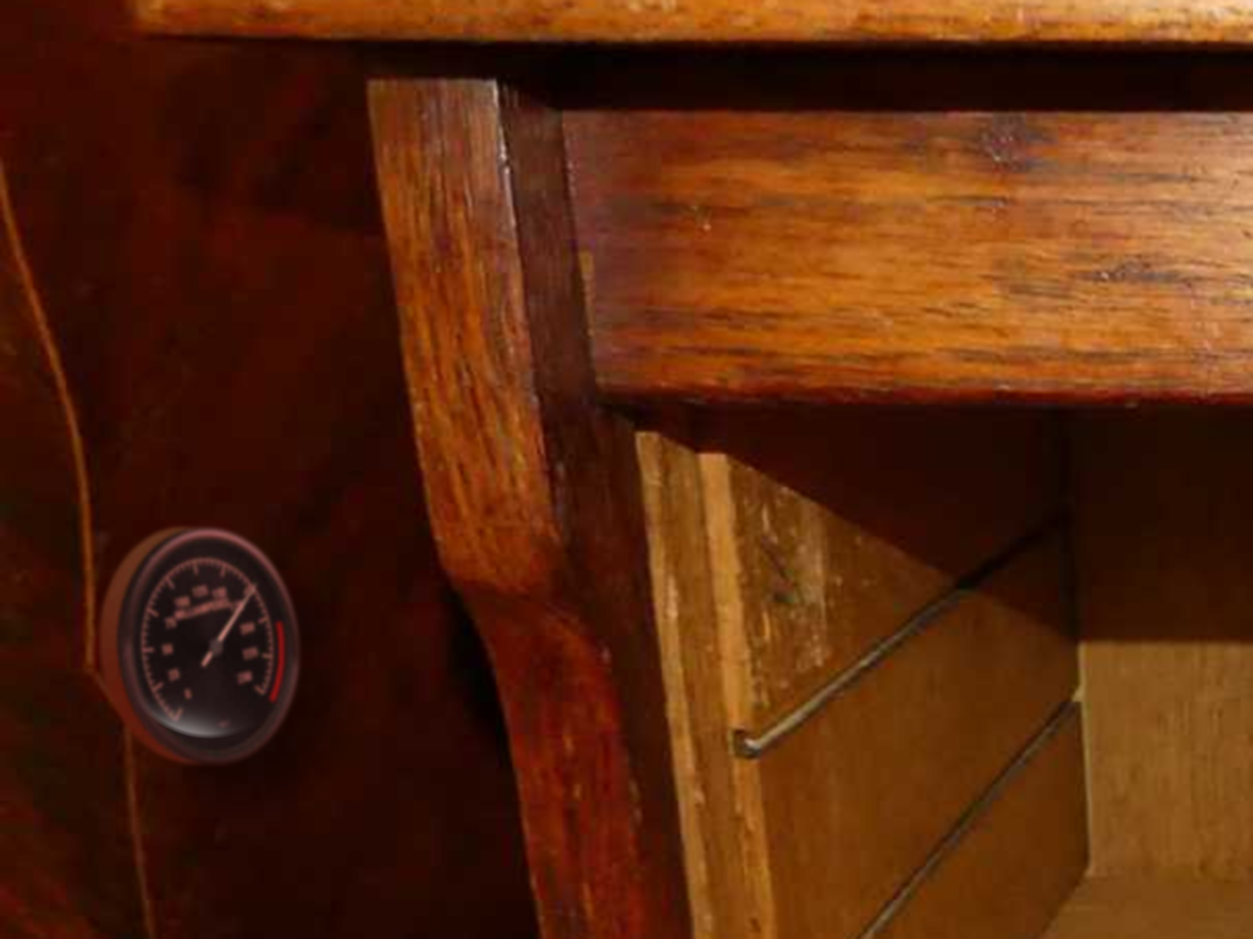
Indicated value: 175 mA
